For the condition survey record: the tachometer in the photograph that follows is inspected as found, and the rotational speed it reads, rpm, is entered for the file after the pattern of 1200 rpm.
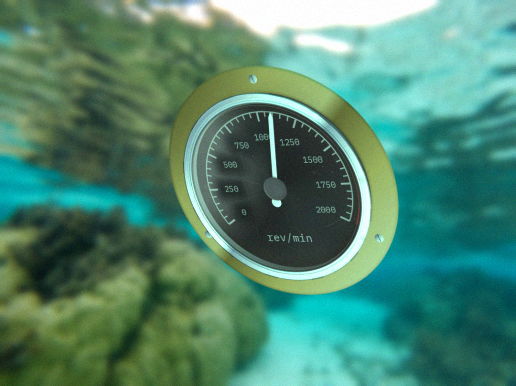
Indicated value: 1100 rpm
